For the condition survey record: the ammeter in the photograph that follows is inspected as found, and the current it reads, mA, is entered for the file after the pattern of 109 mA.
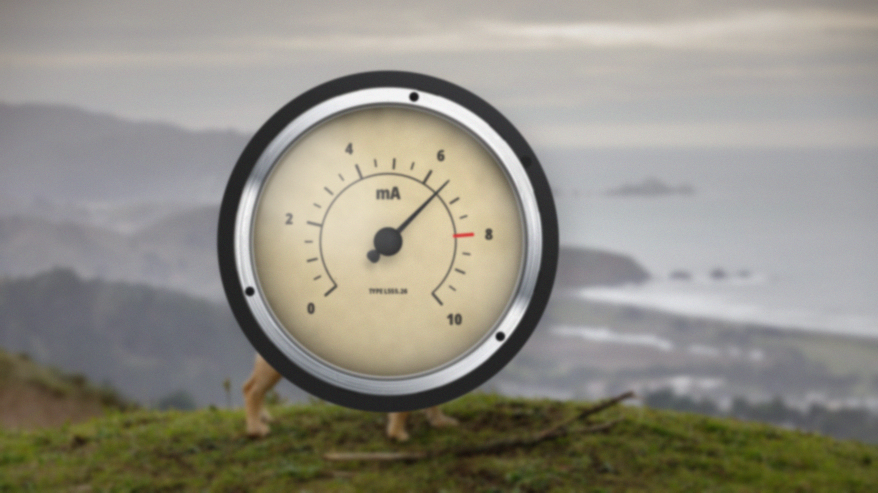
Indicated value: 6.5 mA
